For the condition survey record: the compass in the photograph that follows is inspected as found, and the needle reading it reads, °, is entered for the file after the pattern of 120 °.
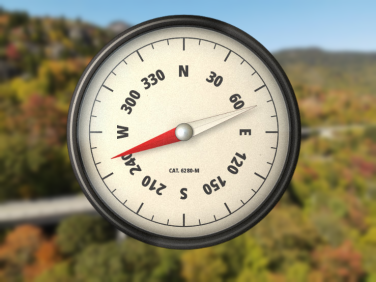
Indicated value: 250 °
